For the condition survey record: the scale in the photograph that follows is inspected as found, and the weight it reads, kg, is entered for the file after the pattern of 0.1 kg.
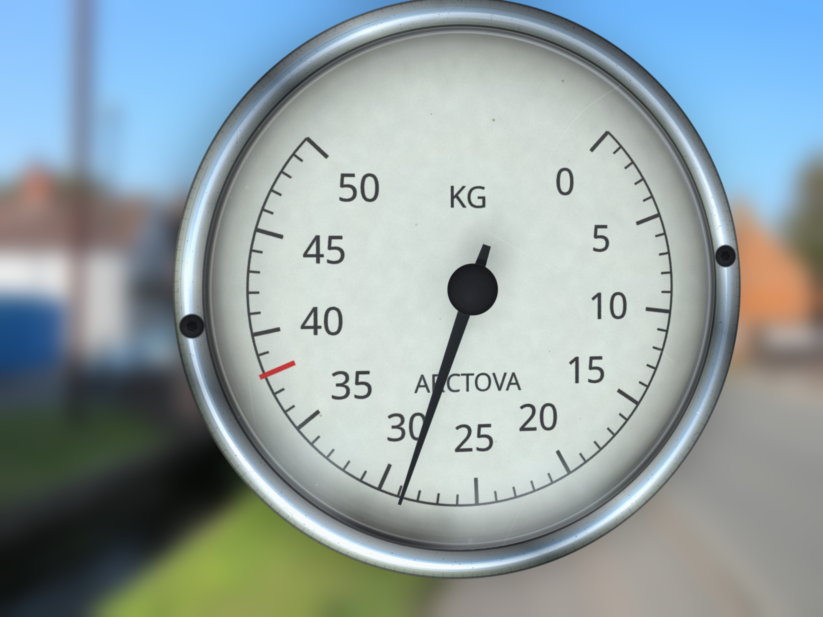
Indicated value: 29 kg
